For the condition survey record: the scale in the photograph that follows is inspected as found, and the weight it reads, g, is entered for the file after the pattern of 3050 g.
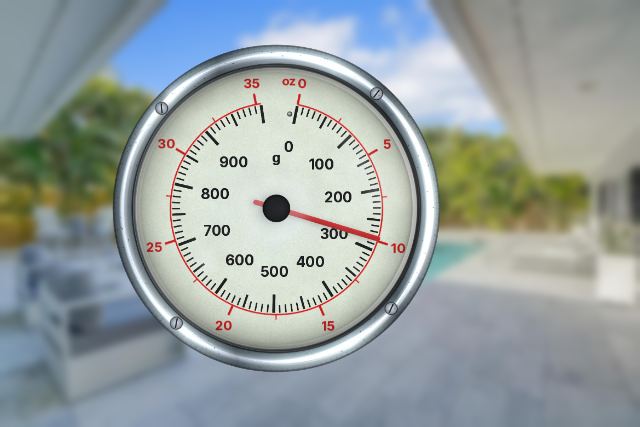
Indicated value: 280 g
